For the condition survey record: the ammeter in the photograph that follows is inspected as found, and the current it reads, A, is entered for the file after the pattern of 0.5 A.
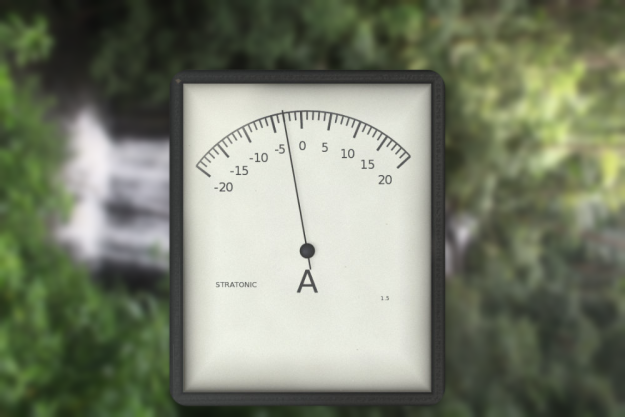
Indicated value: -3 A
